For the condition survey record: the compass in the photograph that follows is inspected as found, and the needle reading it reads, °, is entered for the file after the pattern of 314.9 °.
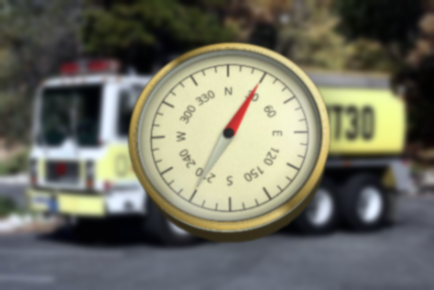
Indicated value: 30 °
